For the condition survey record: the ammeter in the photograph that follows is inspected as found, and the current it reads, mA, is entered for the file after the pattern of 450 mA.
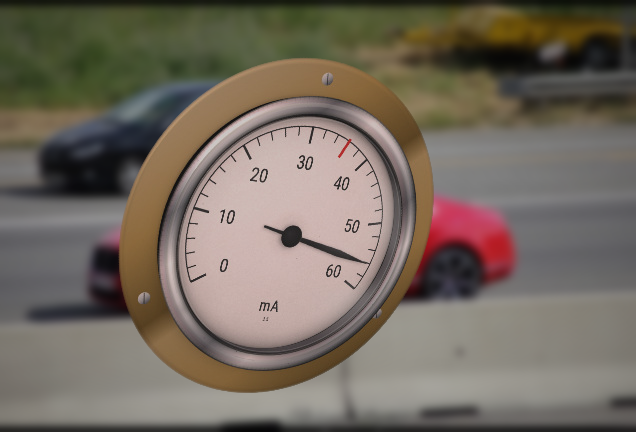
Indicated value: 56 mA
